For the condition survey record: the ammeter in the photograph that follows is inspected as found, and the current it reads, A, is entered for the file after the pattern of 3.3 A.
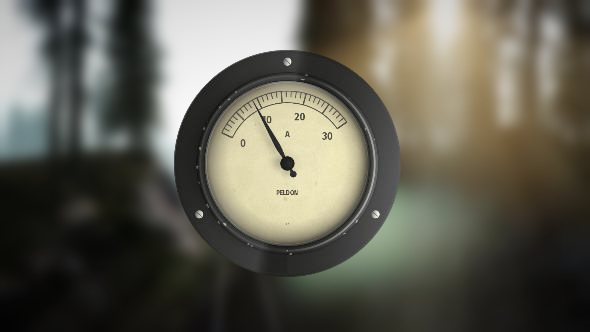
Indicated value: 9 A
